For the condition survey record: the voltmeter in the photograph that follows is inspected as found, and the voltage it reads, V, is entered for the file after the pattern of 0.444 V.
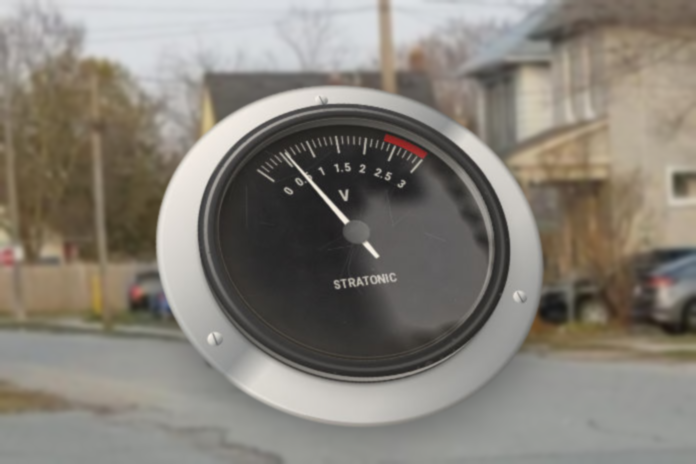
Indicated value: 0.5 V
